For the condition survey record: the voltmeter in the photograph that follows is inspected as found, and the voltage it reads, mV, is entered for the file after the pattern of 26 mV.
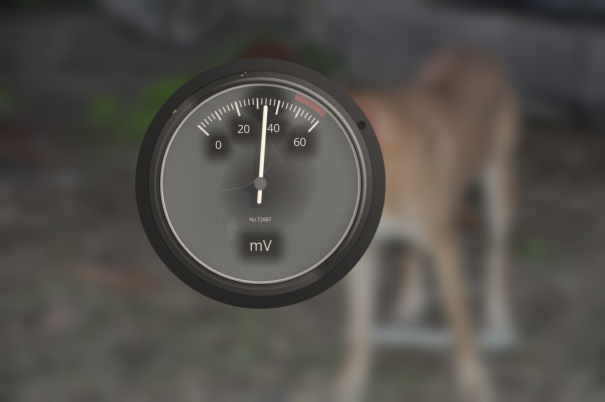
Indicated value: 34 mV
